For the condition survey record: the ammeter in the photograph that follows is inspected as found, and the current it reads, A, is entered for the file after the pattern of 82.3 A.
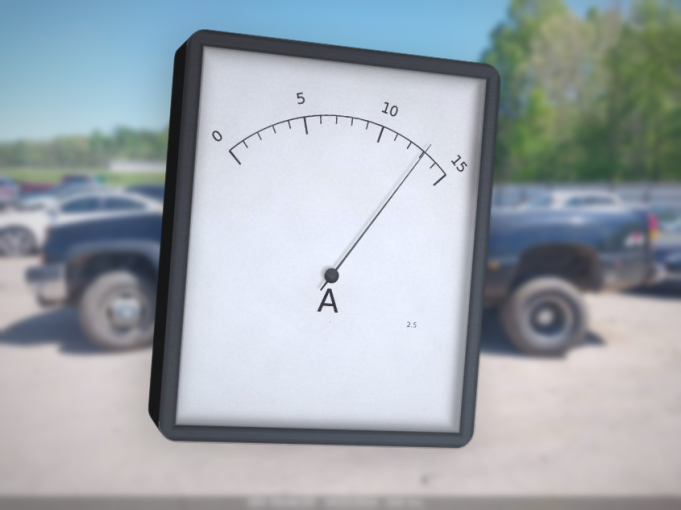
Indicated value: 13 A
